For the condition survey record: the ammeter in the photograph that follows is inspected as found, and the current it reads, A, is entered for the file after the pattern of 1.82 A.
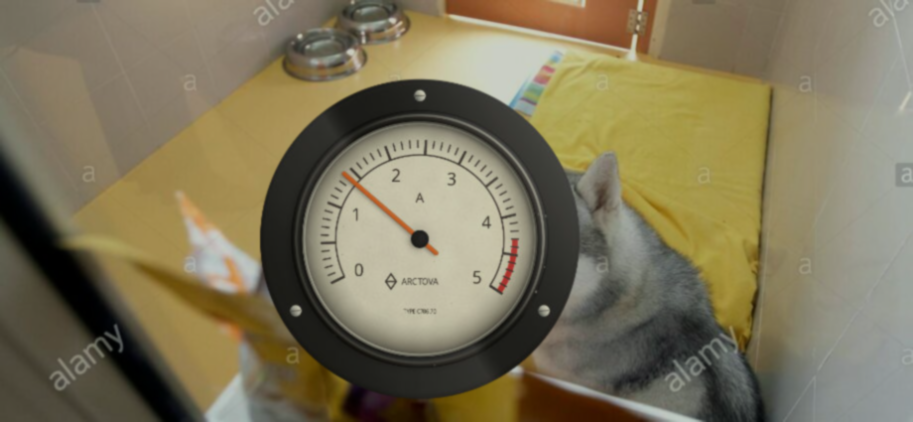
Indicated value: 1.4 A
